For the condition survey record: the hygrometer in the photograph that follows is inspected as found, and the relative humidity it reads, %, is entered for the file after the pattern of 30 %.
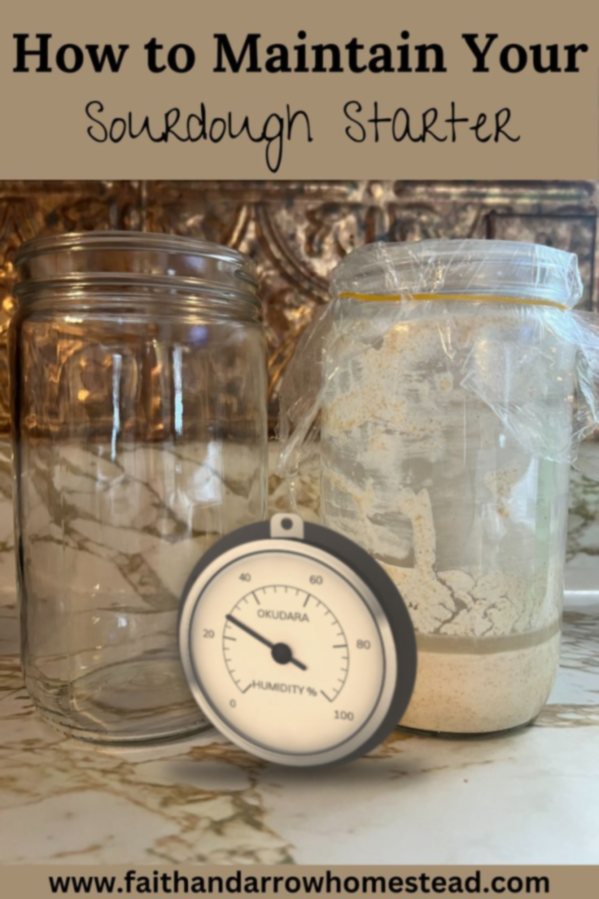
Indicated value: 28 %
